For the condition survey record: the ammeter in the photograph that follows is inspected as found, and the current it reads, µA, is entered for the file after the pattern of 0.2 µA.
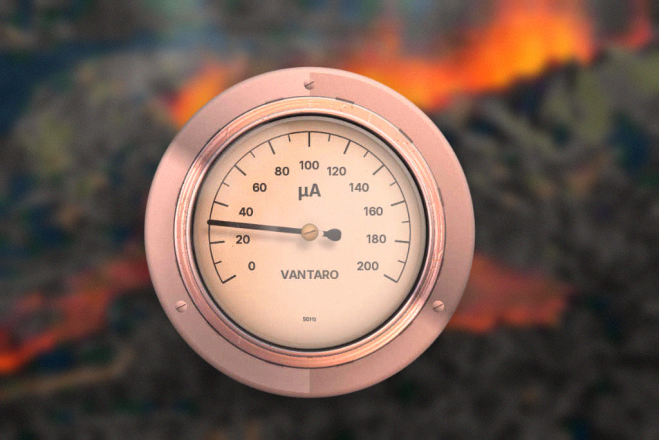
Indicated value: 30 µA
